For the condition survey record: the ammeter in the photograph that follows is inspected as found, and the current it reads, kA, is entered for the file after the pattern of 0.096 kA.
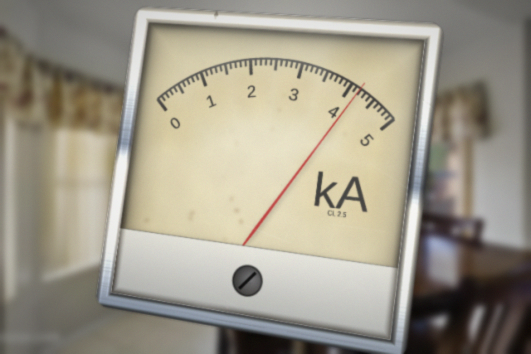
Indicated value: 4.2 kA
